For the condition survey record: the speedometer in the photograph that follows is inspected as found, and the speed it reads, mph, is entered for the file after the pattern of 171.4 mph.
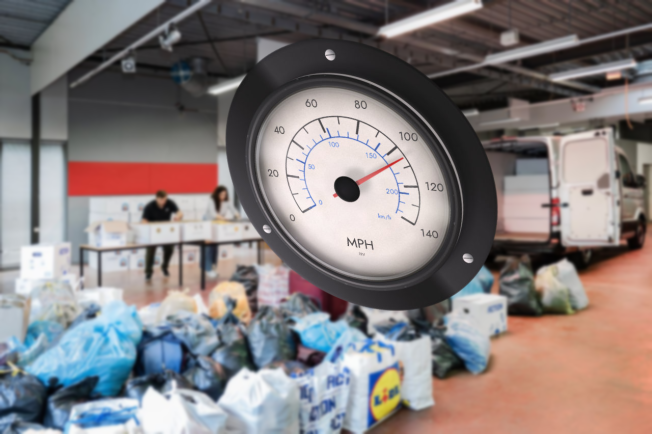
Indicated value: 105 mph
